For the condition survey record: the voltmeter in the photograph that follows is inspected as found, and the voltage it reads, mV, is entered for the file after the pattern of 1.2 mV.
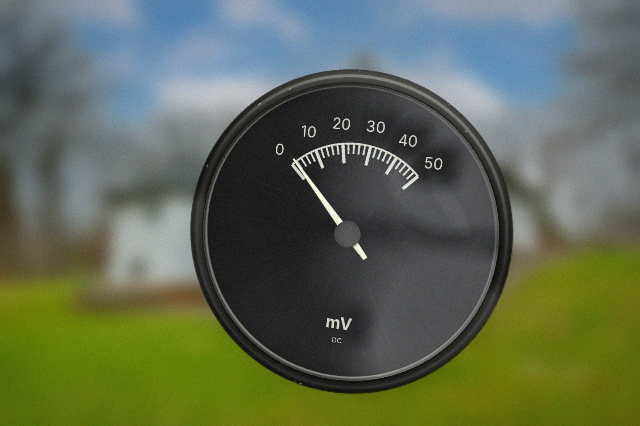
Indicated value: 2 mV
